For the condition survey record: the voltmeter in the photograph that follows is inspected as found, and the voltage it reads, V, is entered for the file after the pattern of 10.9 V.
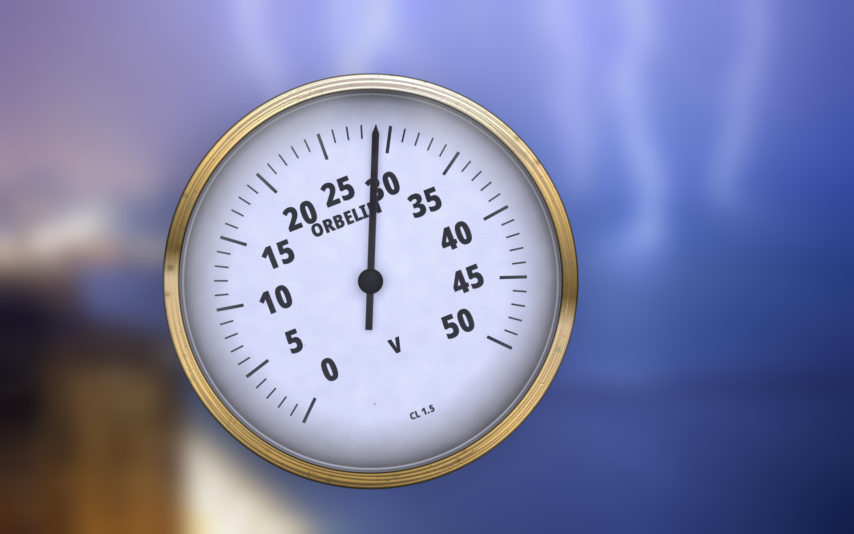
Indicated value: 29 V
